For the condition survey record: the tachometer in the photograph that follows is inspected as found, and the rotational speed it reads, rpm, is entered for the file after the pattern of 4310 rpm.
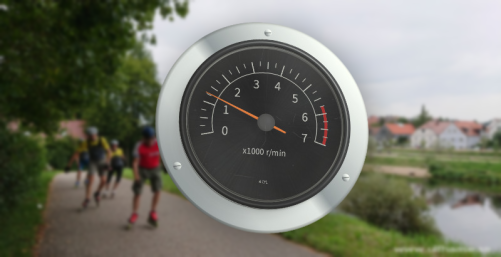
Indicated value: 1250 rpm
